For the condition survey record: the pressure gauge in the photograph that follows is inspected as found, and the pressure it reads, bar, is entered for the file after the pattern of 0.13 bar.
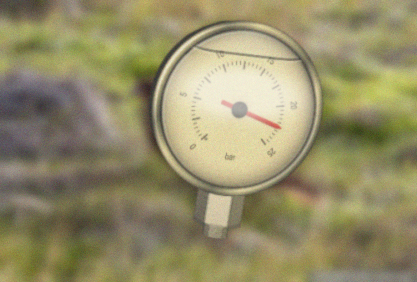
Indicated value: 22.5 bar
